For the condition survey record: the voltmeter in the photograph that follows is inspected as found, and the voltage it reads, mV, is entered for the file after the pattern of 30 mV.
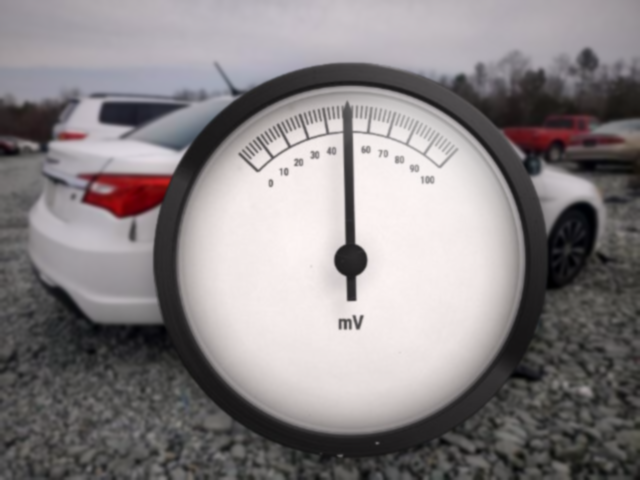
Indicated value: 50 mV
